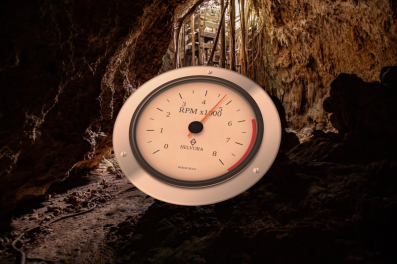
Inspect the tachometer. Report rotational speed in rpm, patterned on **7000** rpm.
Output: **4750** rpm
